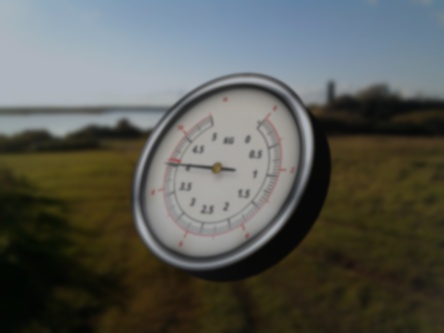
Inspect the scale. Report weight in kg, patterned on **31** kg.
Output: **4** kg
